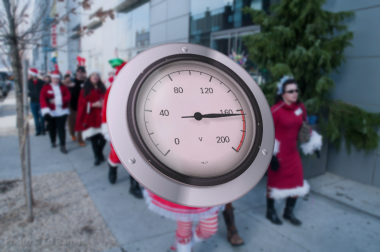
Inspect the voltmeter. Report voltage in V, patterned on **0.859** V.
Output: **165** V
